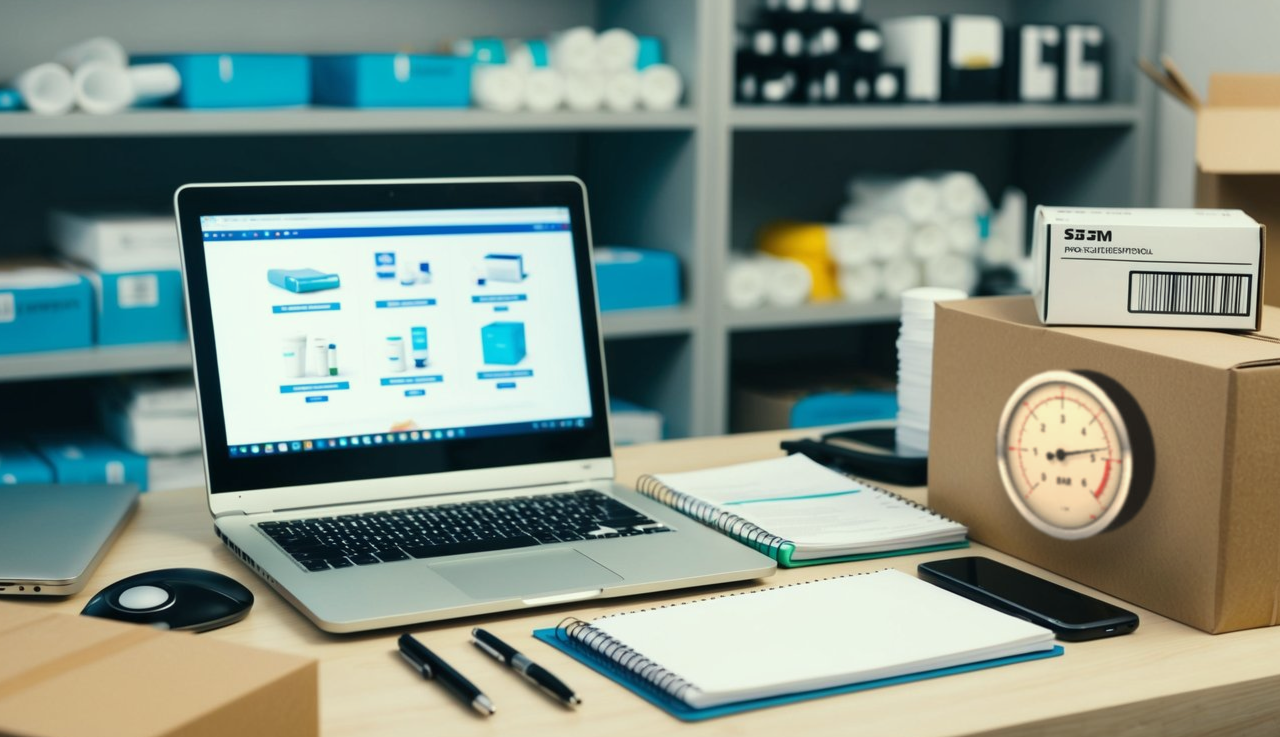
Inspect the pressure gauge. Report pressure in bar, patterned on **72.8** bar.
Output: **4.75** bar
